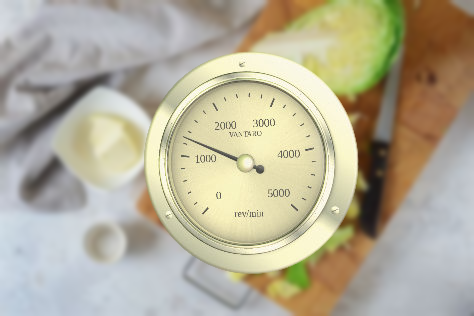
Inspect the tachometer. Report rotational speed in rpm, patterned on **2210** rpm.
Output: **1300** rpm
